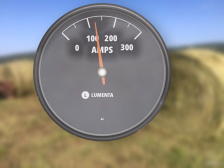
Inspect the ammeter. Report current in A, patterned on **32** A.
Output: **125** A
